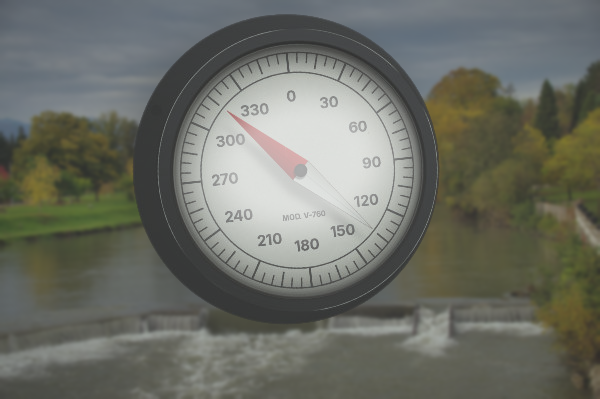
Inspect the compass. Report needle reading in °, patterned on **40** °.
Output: **315** °
